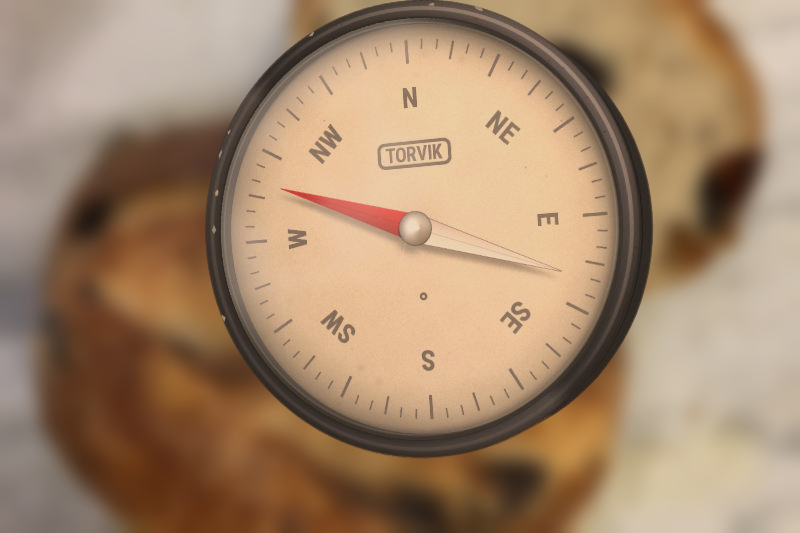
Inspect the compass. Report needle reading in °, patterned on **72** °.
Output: **290** °
